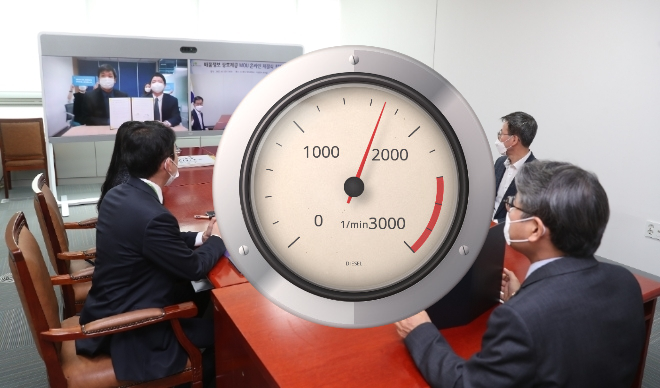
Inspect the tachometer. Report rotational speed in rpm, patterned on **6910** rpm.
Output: **1700** rpm
